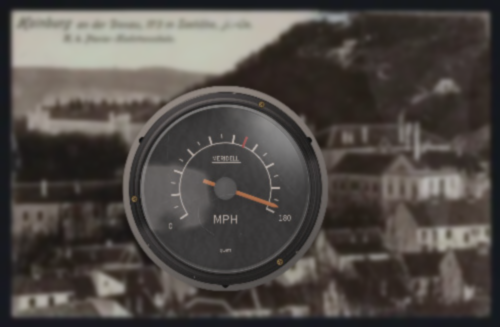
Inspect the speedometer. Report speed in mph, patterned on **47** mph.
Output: **175** mph
